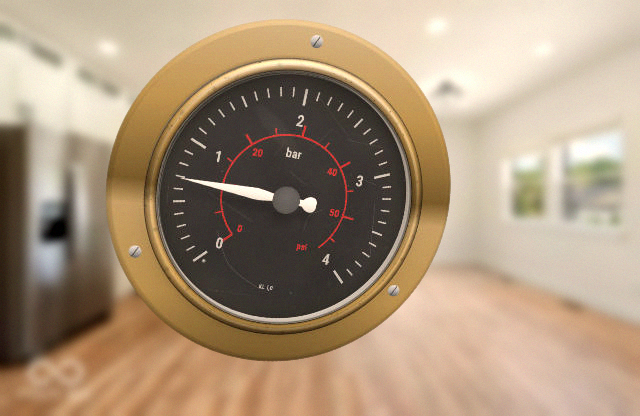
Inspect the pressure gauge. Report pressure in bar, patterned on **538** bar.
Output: **0.7** bar
